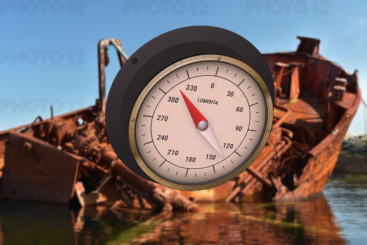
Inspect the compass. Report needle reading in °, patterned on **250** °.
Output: **315** °
